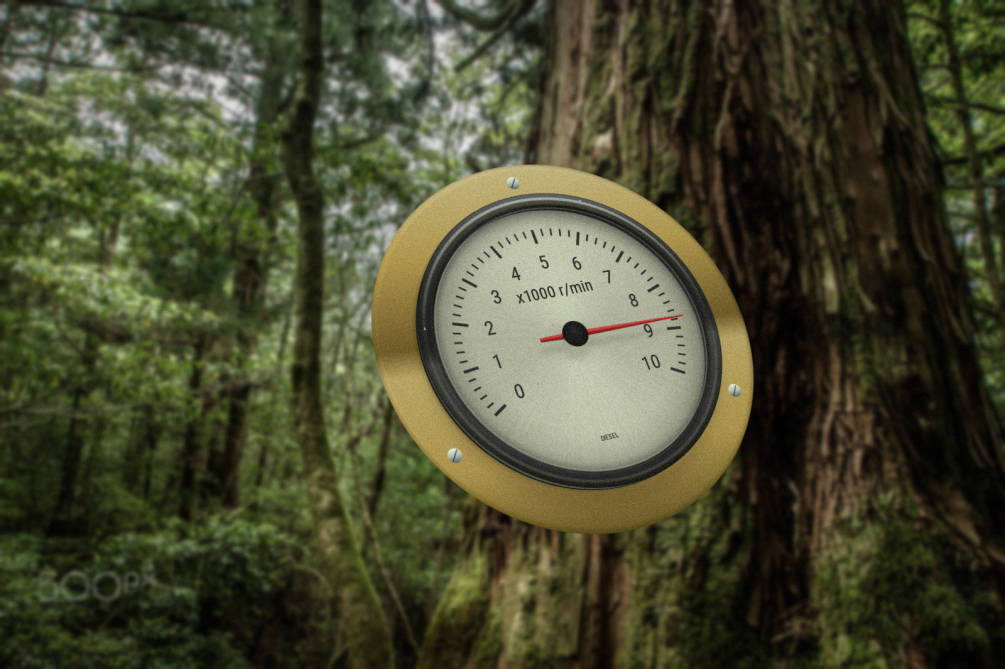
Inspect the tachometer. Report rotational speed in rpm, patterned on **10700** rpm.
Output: **8800** rpm
